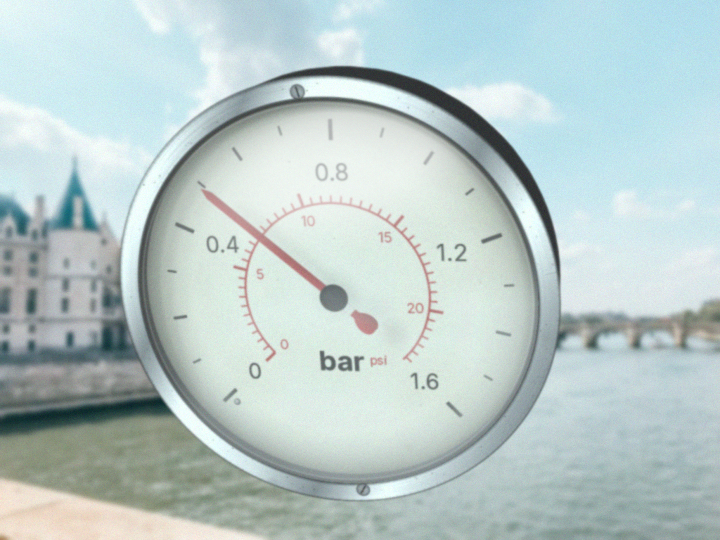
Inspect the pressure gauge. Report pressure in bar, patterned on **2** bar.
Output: **0.5** bar
